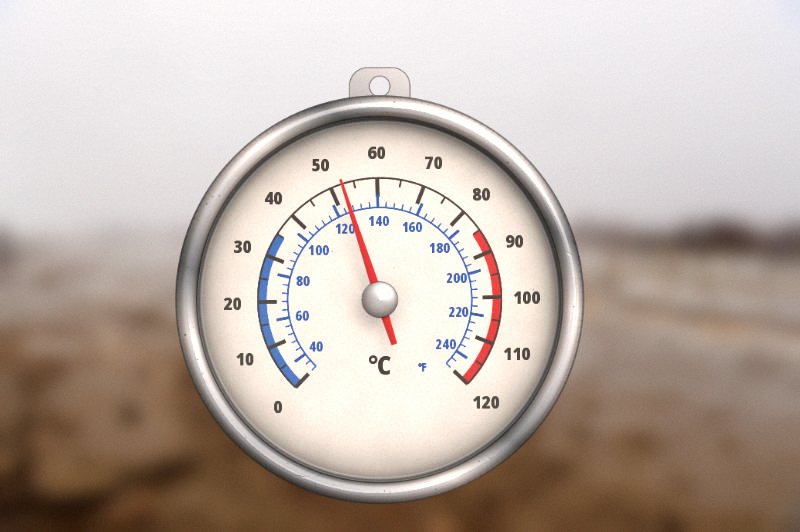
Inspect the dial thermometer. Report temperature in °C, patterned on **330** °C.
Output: **52.5** °C
